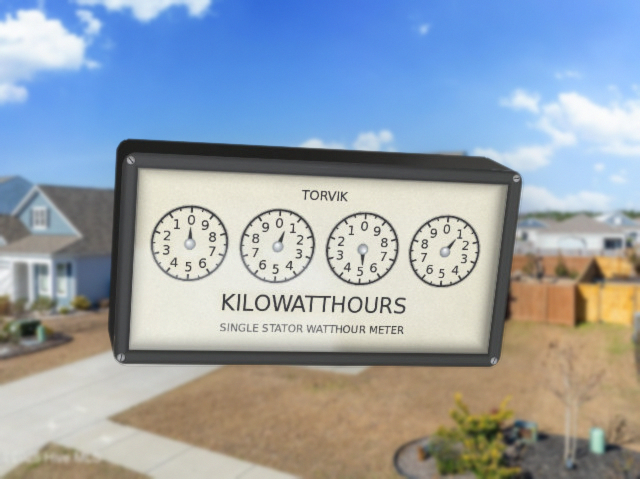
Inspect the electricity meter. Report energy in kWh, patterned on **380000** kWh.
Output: **51** kWh
